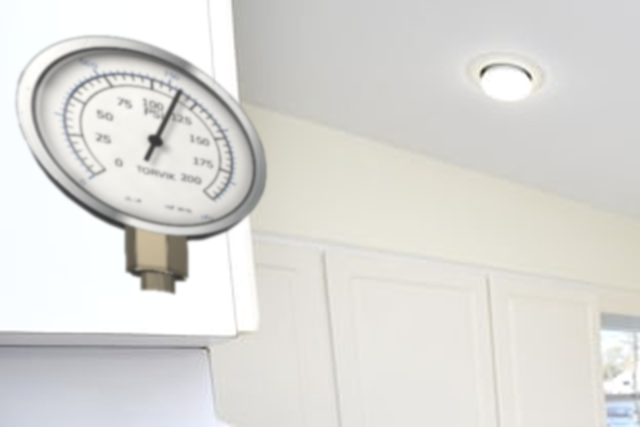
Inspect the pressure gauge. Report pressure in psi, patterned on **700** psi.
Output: **115** psi
